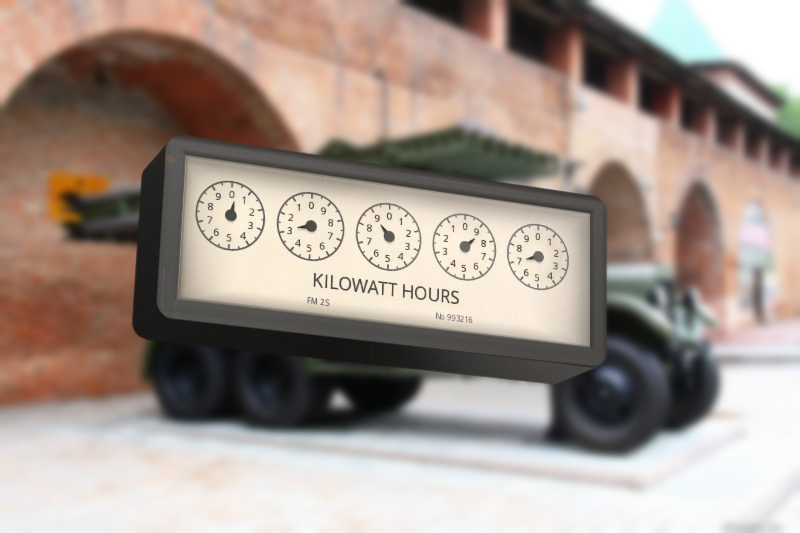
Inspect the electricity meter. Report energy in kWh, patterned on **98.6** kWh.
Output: **2887** kWh
